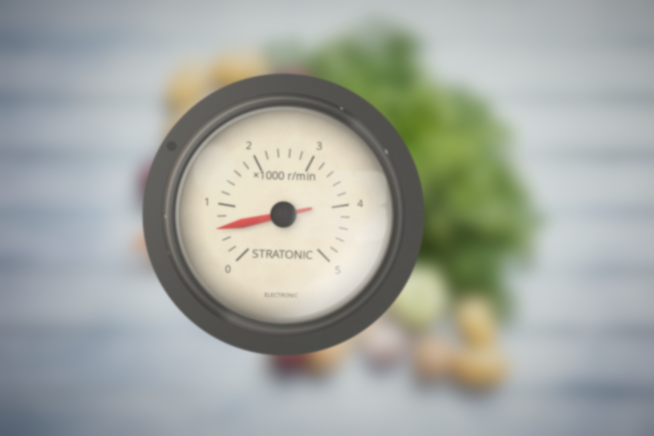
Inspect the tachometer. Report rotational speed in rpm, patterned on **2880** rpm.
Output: **600** rpm
